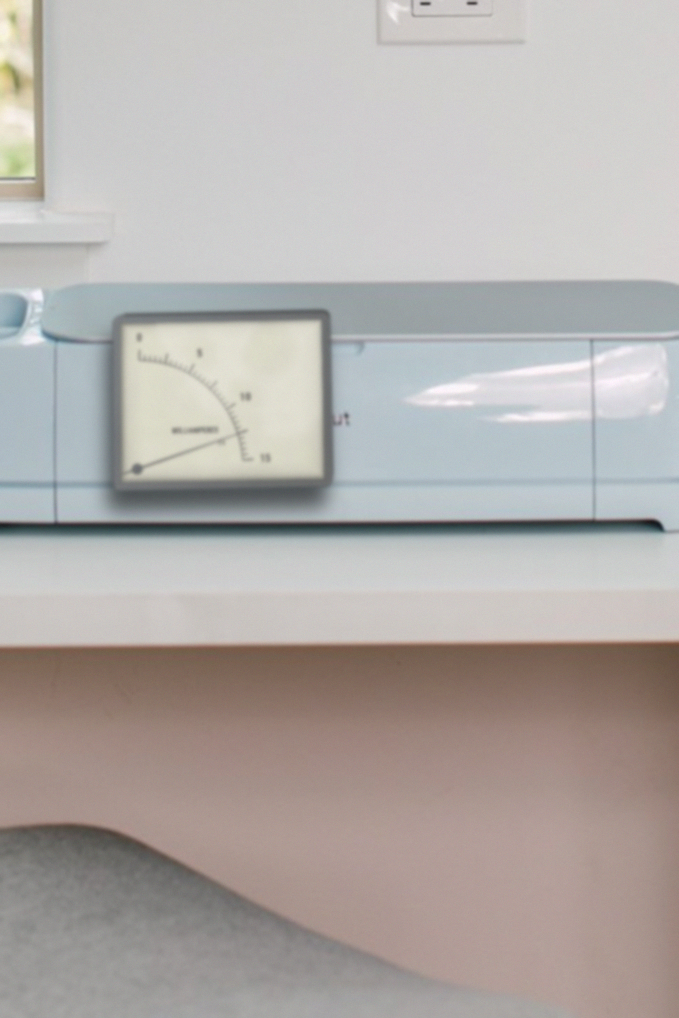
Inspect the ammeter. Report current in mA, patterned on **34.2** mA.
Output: **12.5** mA
